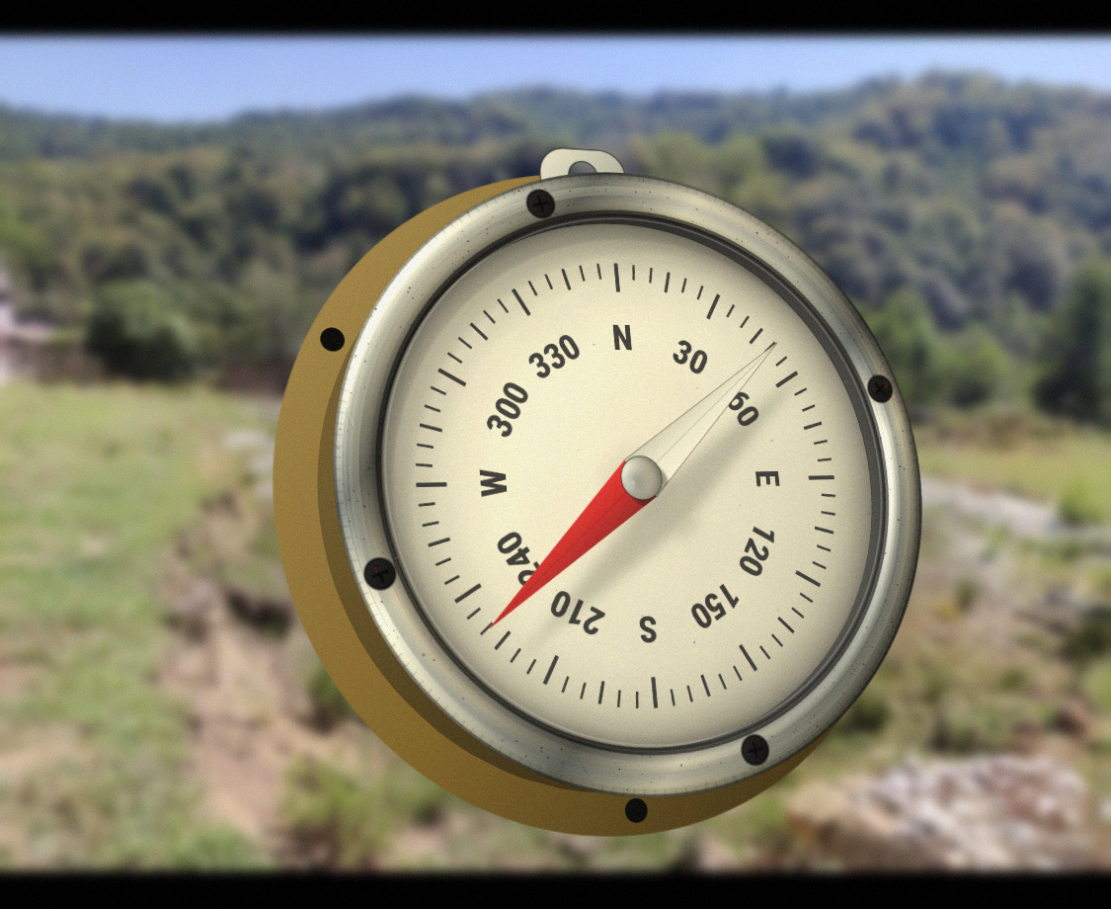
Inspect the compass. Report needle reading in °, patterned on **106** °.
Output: **230** °
